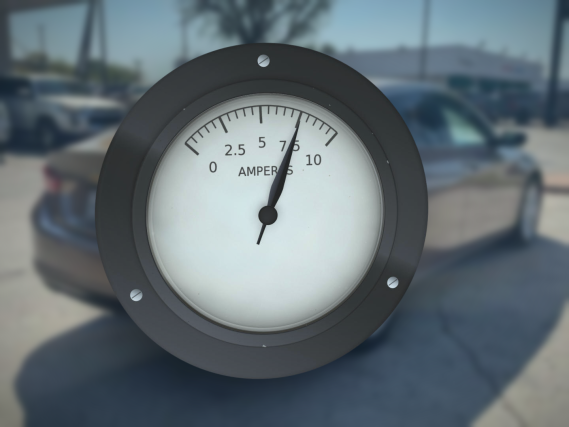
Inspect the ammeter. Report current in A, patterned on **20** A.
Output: **7.5** A
